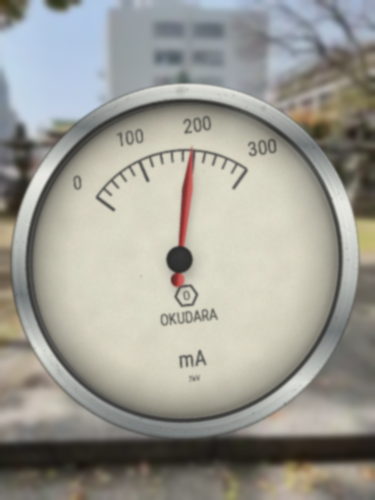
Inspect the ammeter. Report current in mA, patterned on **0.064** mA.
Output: **200** mA
